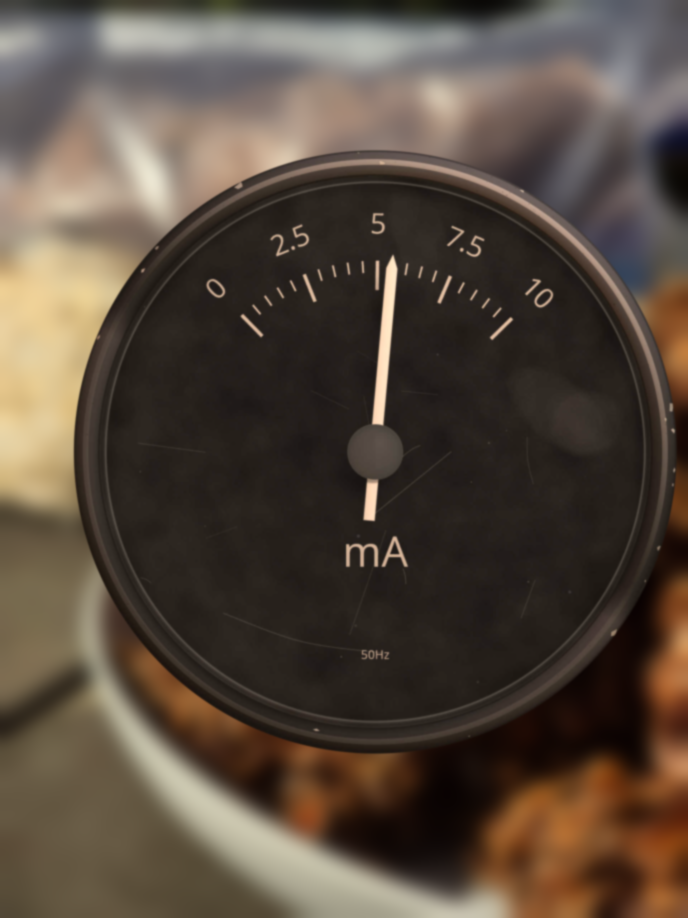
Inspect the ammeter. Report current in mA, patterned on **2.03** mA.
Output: **5.5** mA
